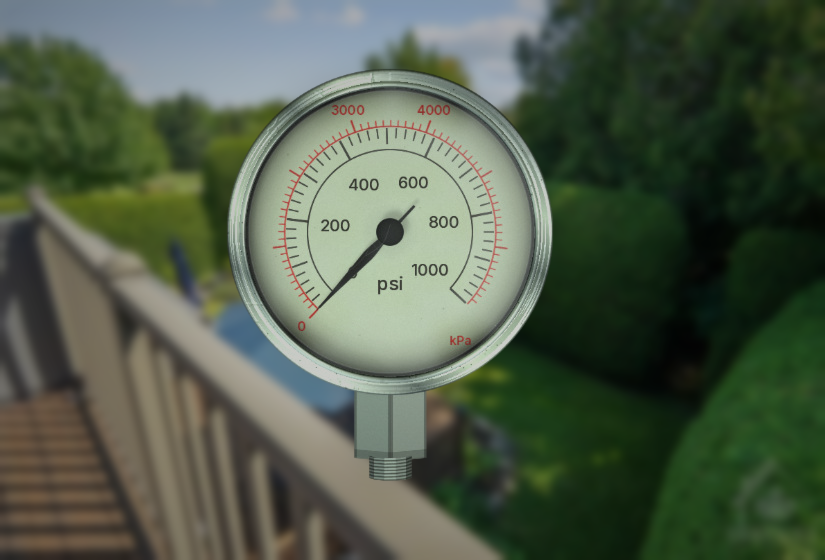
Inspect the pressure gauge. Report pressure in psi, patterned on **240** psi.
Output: **0** psi
